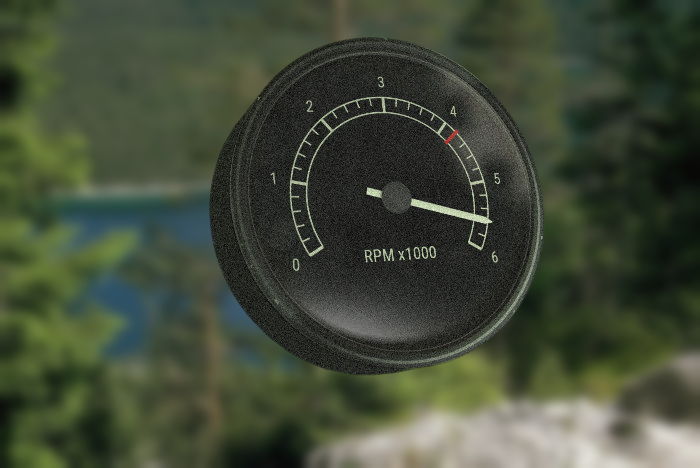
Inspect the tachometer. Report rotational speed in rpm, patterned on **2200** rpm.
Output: **5600** rpm
